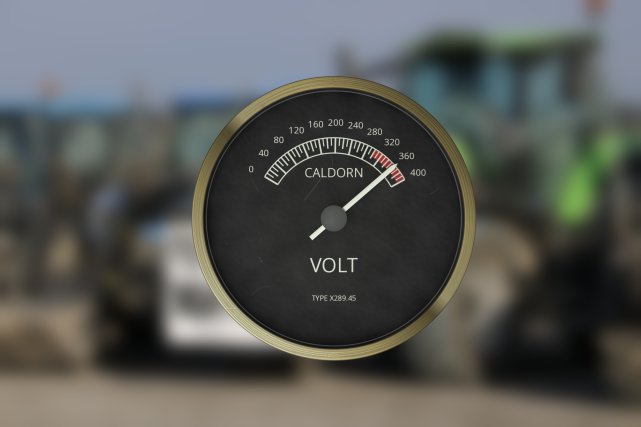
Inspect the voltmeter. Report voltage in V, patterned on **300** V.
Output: **360** V
